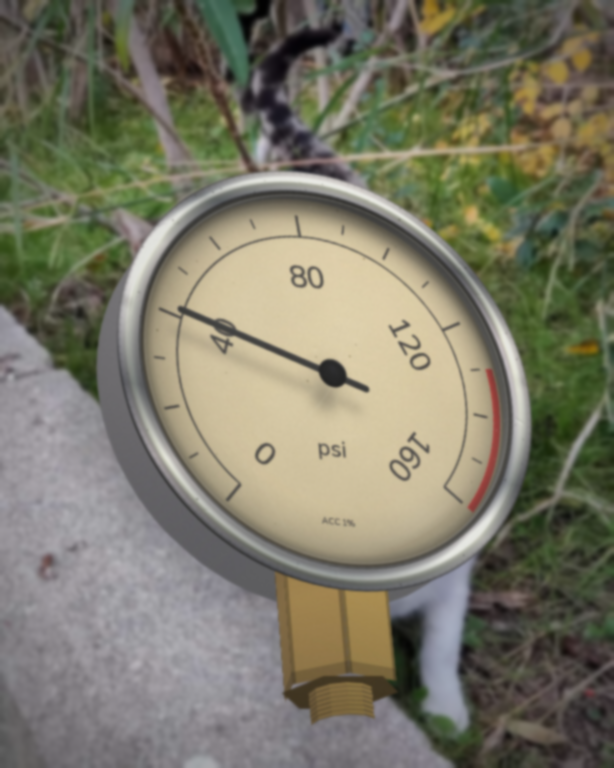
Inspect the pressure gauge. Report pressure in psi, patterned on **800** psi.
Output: **40** psi
